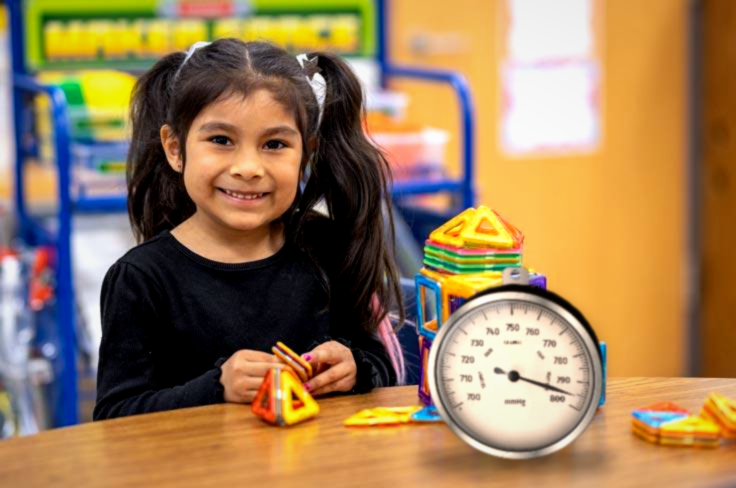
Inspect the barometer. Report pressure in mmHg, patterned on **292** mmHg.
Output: **795** mmHg
